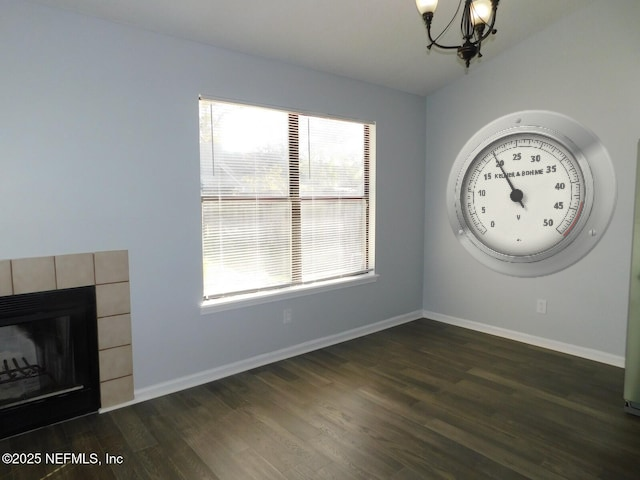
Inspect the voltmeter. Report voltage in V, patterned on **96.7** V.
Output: **20** V
